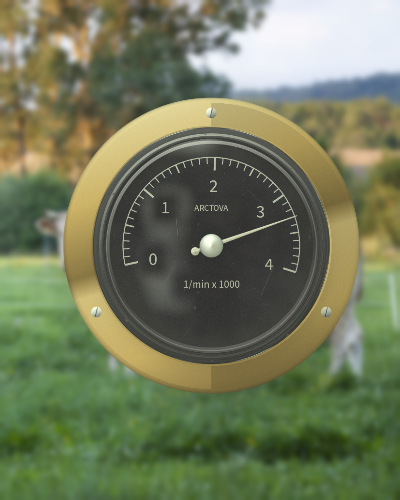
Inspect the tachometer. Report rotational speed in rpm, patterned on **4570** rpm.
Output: **3300** rpm
